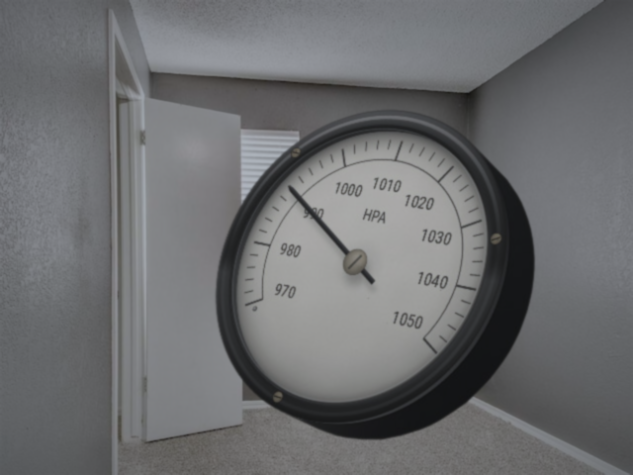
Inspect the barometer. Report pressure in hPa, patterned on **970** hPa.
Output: **990** hPa
